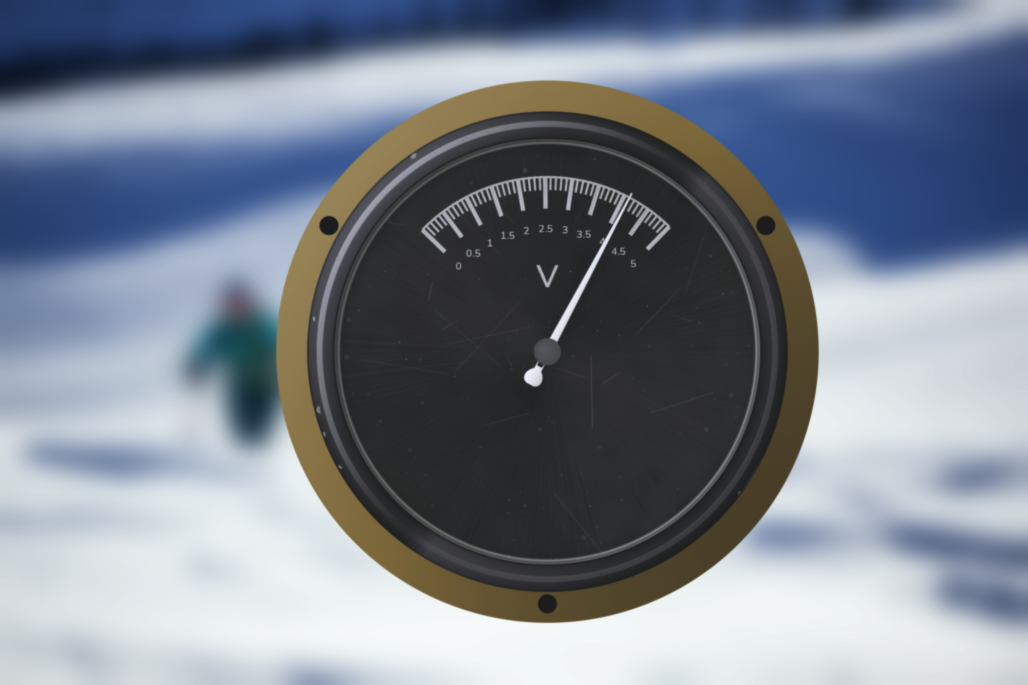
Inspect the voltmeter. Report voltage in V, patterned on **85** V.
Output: **4.1** V
